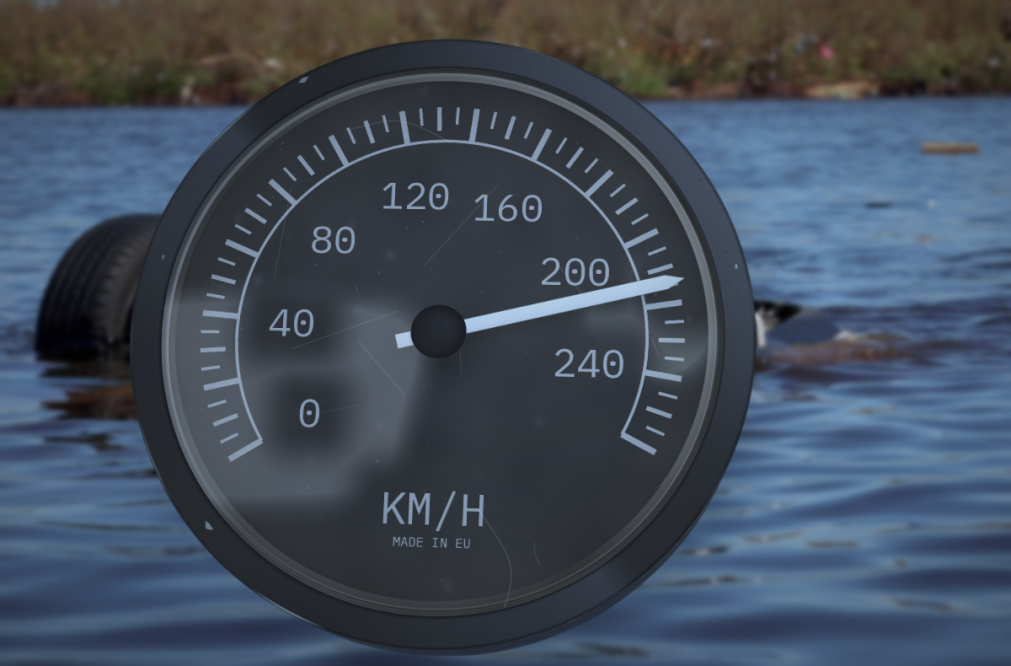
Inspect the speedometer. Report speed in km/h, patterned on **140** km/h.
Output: **215** km/h
